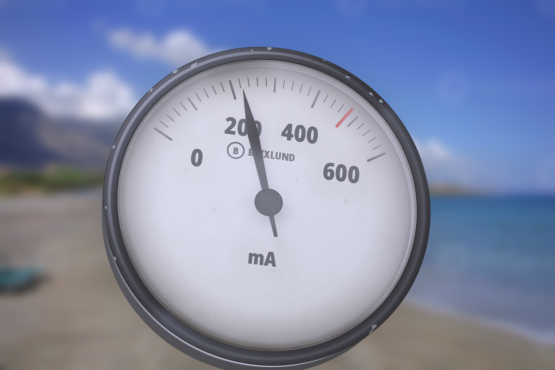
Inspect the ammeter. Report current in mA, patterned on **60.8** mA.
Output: **220** mA
